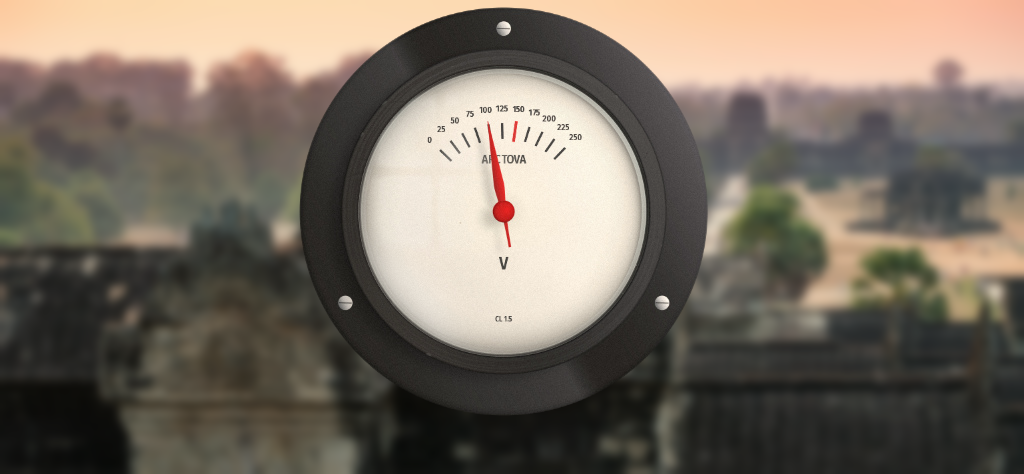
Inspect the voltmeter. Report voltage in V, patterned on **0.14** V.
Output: **100** V
